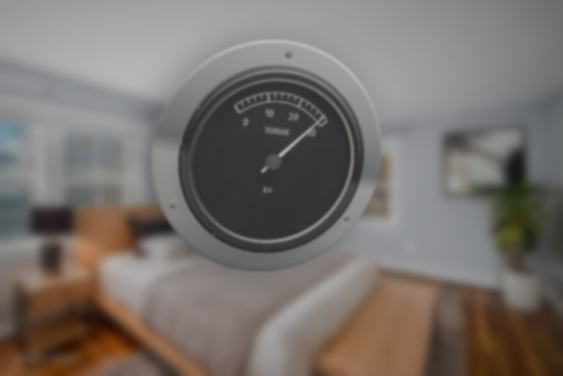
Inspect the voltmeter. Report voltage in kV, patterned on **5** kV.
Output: **28** kV
